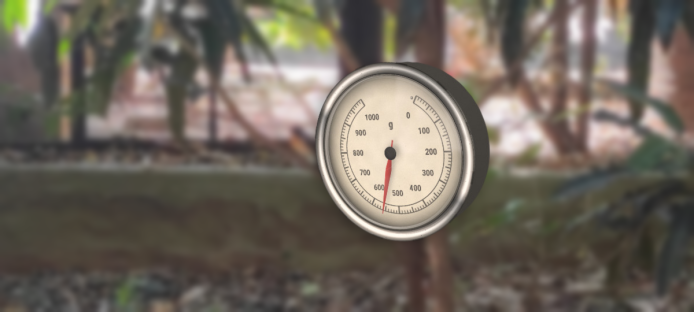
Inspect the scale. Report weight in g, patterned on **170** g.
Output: **550** g
